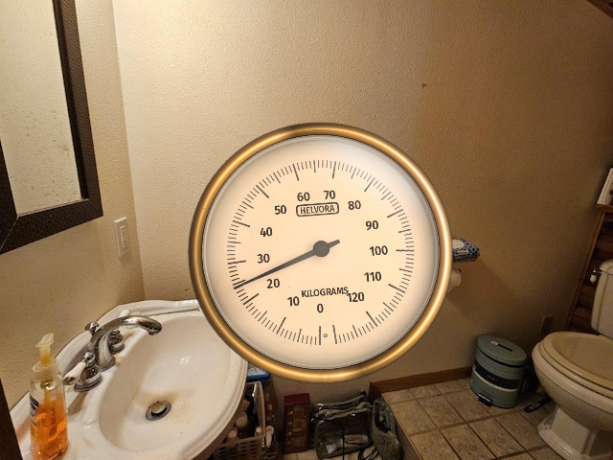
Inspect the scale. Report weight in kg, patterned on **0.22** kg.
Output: **24** kg
